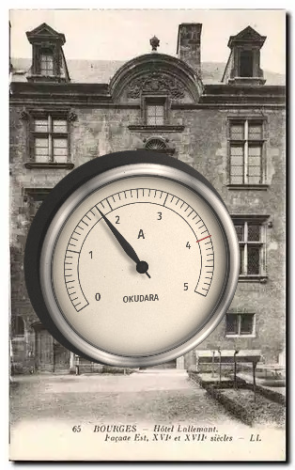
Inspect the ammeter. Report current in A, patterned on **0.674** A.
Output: **1.8** A
